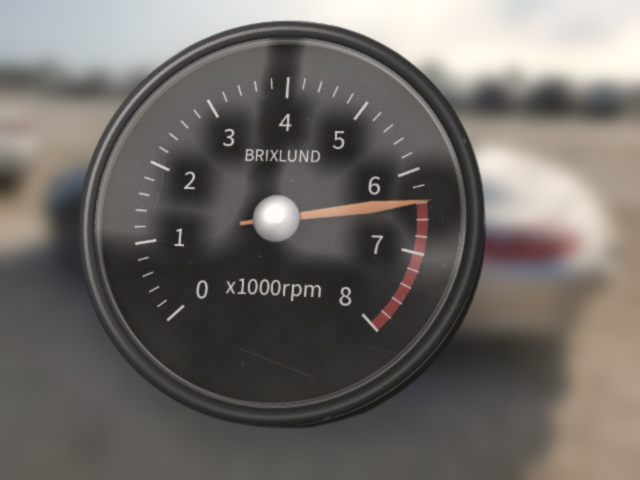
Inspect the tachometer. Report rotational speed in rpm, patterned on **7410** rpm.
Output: **6400** rpm
